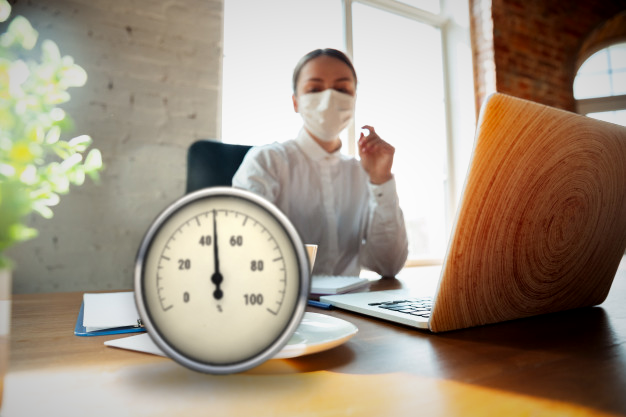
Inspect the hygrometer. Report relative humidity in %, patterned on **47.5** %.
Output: **48** %
